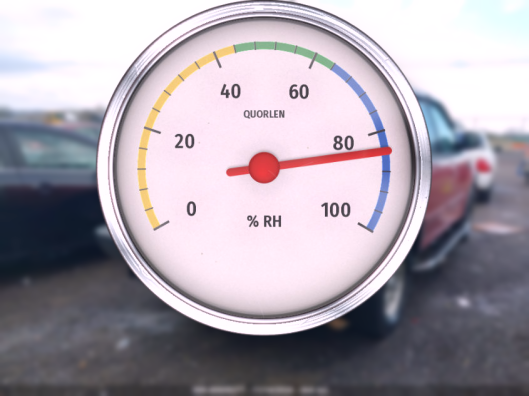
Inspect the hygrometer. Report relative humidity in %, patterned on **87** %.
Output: **84** %
